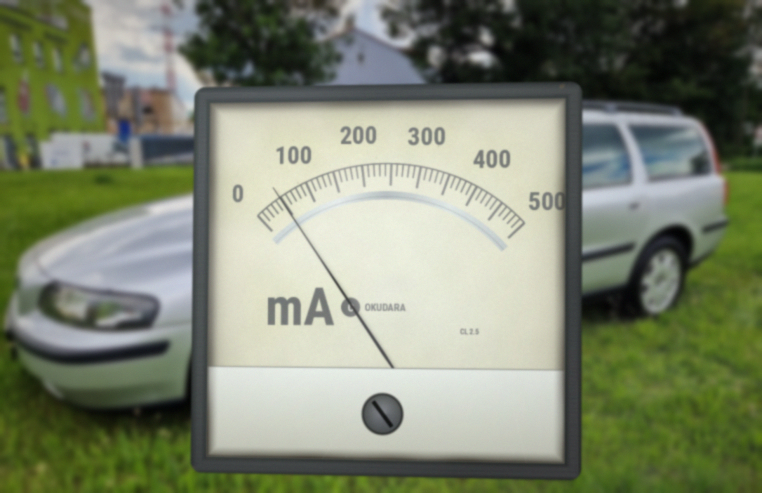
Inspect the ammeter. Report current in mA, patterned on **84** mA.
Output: **50** mA
